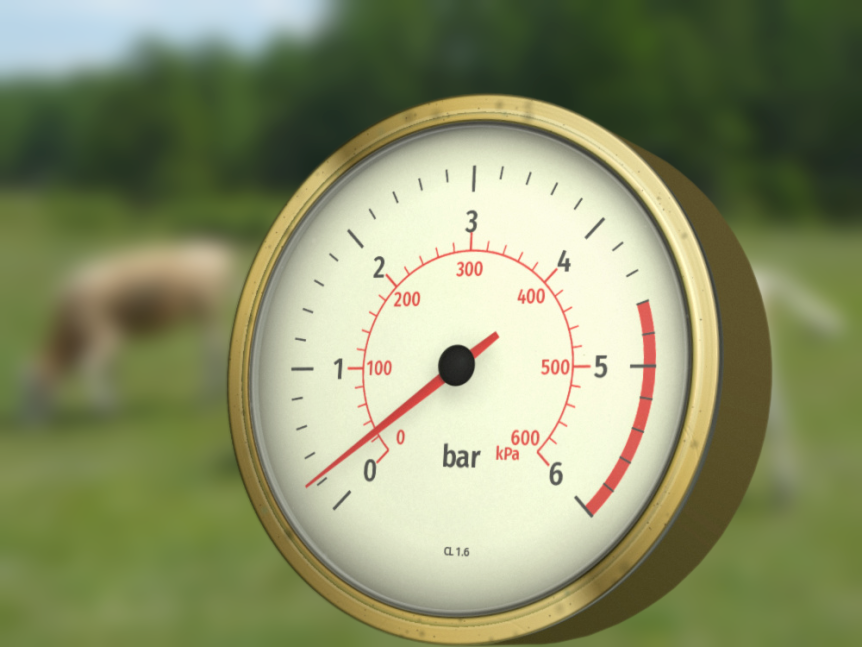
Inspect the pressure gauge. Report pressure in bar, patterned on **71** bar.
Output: **0.2** bar
